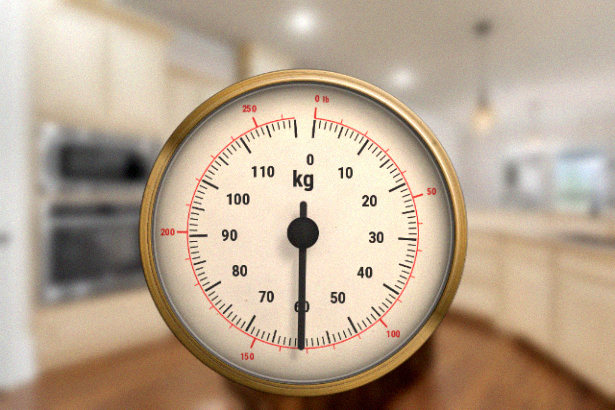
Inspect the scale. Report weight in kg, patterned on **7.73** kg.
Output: **60** kg
